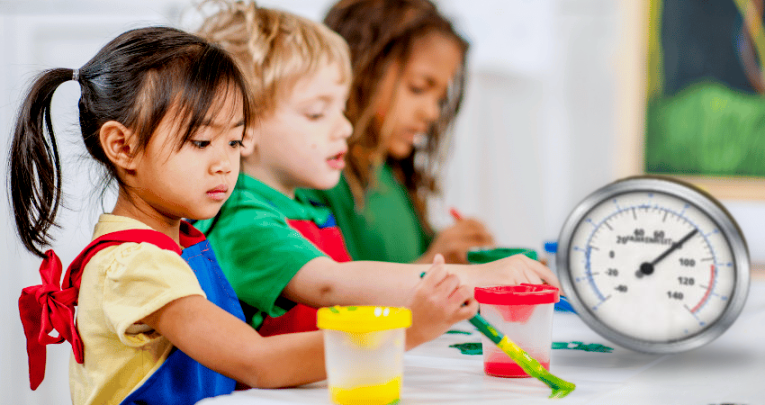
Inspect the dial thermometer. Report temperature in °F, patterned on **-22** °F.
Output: **80** °F
